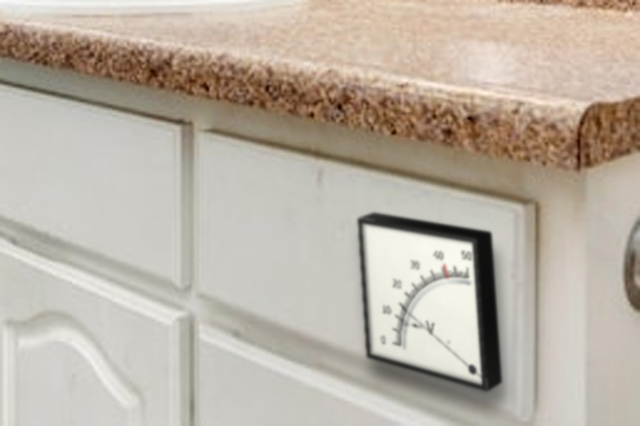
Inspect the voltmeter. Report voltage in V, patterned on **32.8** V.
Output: **15** V
